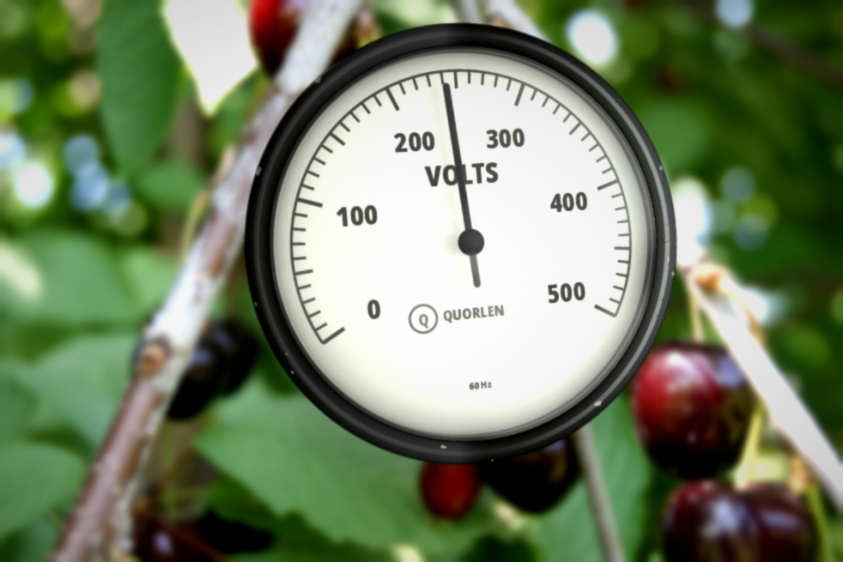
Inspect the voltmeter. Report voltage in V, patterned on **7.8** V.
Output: **240** V
